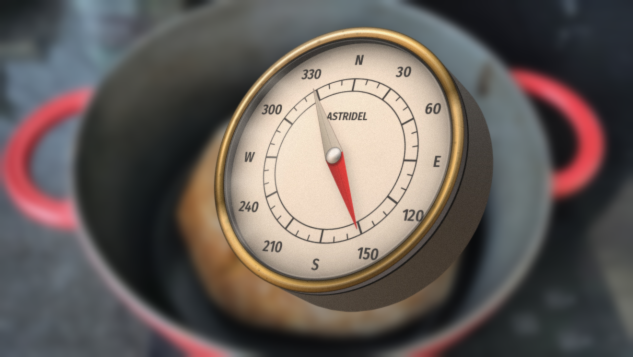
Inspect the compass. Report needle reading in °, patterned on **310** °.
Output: **150** °
